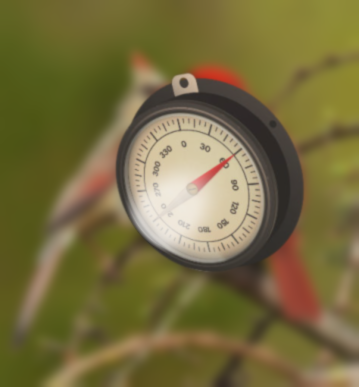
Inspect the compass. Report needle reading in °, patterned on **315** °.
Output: **60** °
